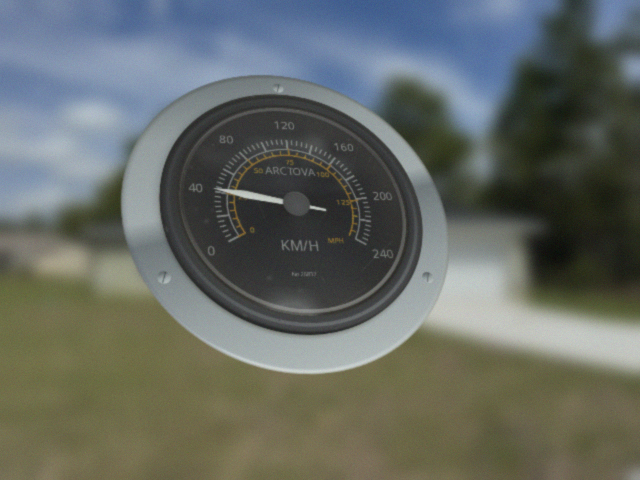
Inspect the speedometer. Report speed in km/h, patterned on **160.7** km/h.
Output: **40** km/h
